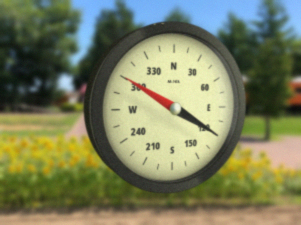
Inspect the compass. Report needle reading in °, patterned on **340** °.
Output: **300** °
